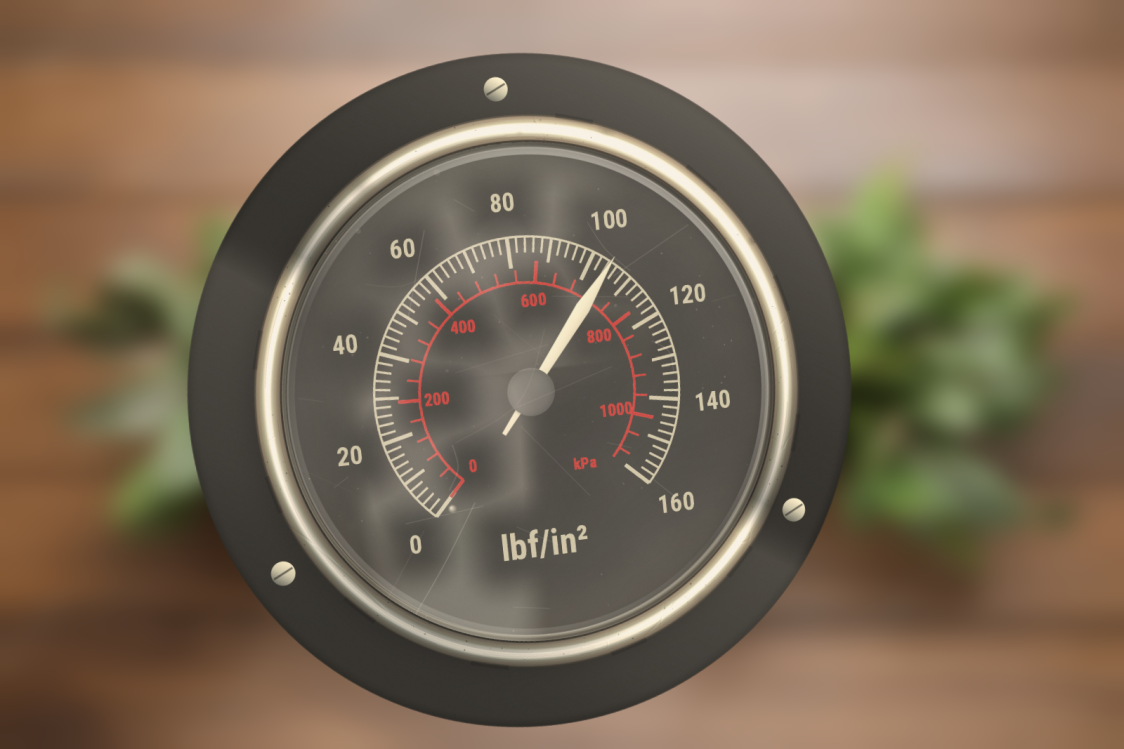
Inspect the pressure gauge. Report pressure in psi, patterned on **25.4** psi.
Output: **104** psi
